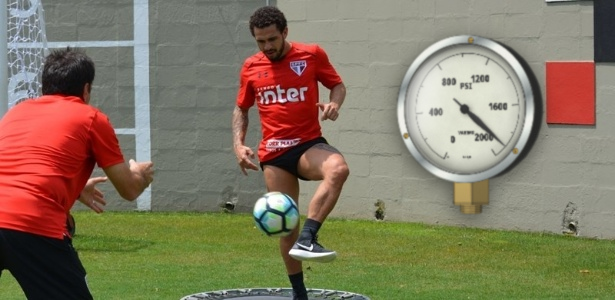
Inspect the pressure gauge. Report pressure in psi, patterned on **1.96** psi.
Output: **1900** psi
